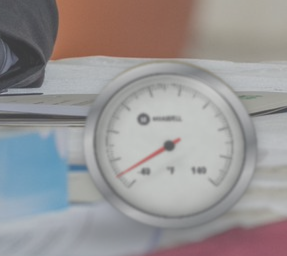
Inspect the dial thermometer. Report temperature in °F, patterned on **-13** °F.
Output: **-30** °F
